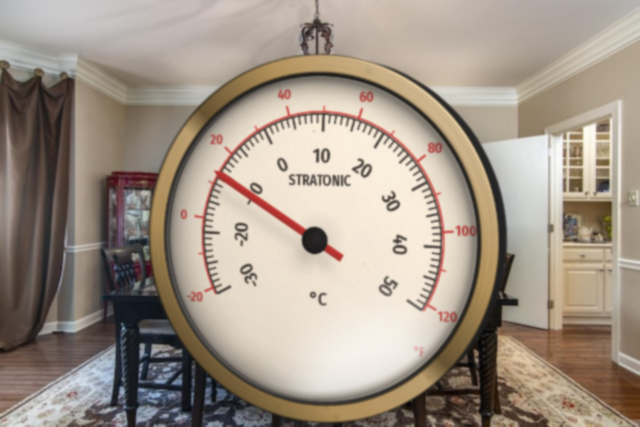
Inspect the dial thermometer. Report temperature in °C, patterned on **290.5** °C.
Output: **-10** °C
